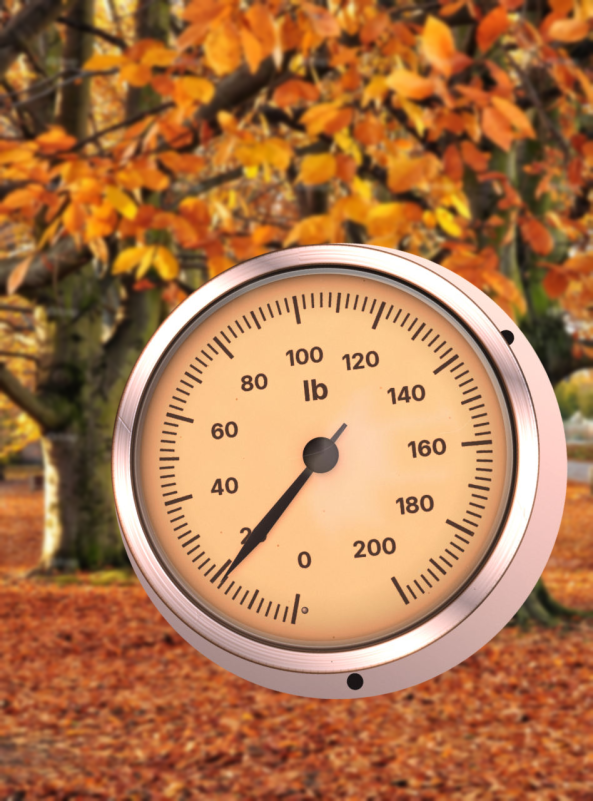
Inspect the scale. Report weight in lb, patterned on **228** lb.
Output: **18** lb
